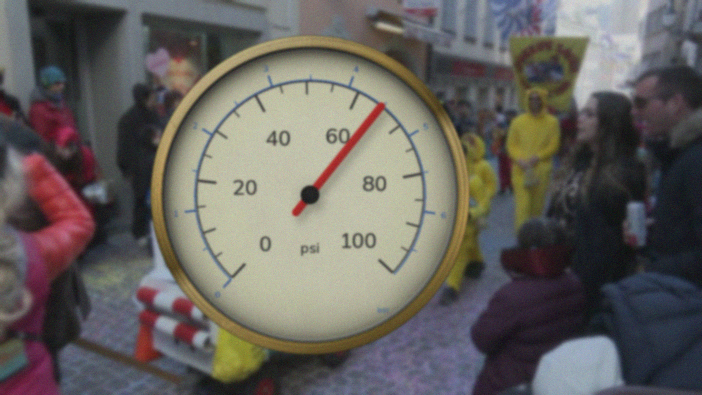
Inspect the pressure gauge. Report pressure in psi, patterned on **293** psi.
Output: **65** psi
